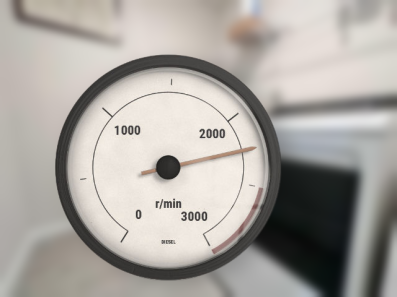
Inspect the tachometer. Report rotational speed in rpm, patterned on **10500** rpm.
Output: **2250** rpm
